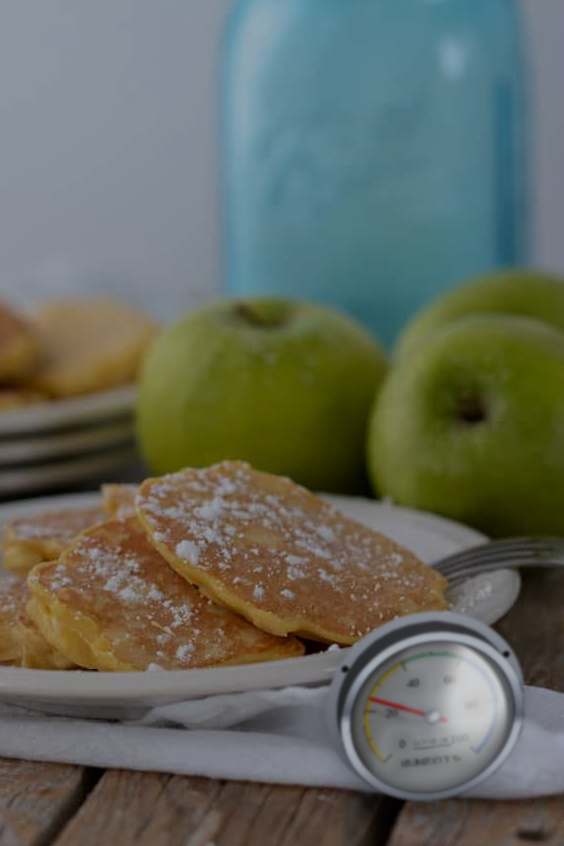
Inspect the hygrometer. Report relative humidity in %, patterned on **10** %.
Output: **25** %
